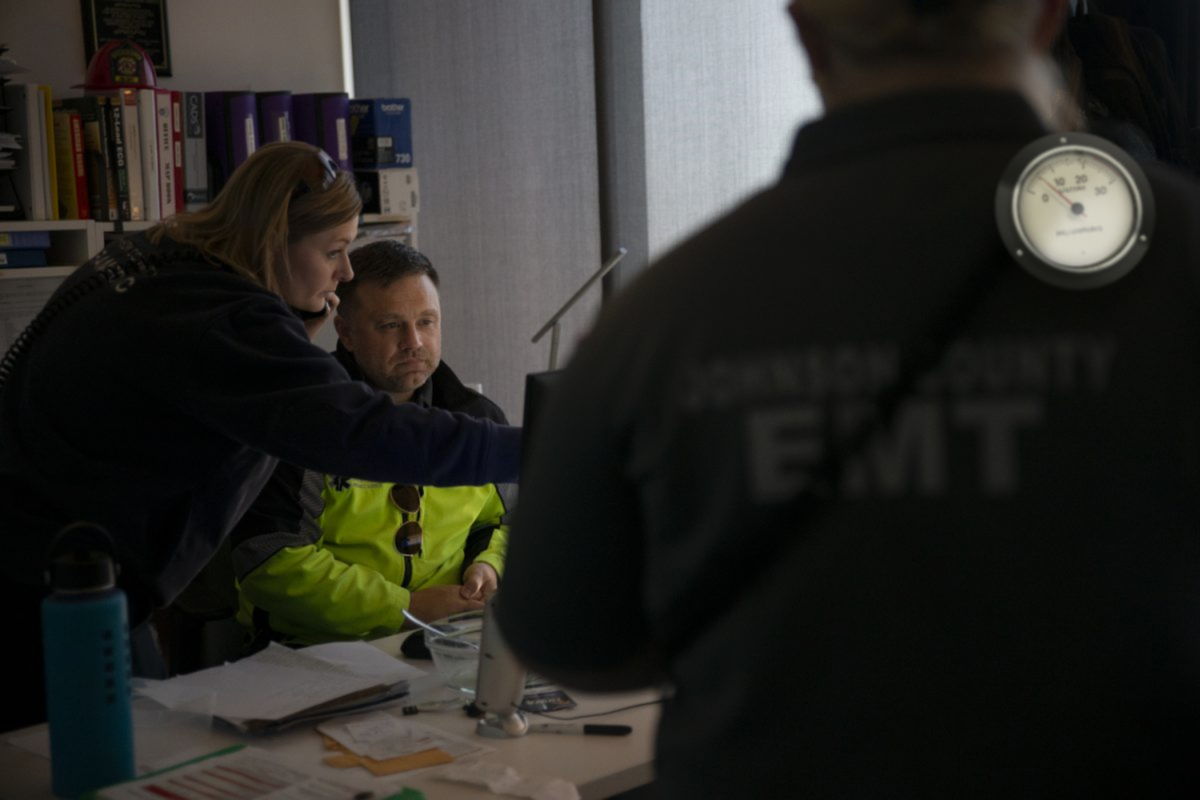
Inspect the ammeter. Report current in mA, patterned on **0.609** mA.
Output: **5** mA
